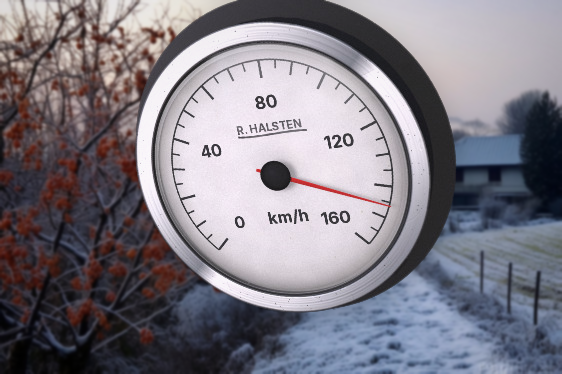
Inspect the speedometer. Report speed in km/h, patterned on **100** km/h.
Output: **145** km/h
